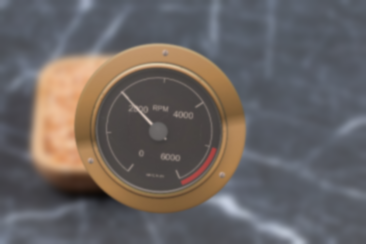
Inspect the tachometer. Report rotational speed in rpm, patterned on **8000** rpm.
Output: **2000** rpm
